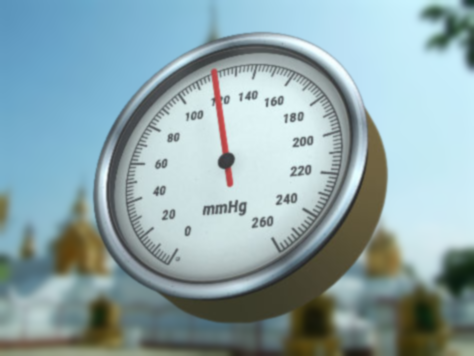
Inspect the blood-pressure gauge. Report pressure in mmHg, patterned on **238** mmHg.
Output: **120** mmHg
